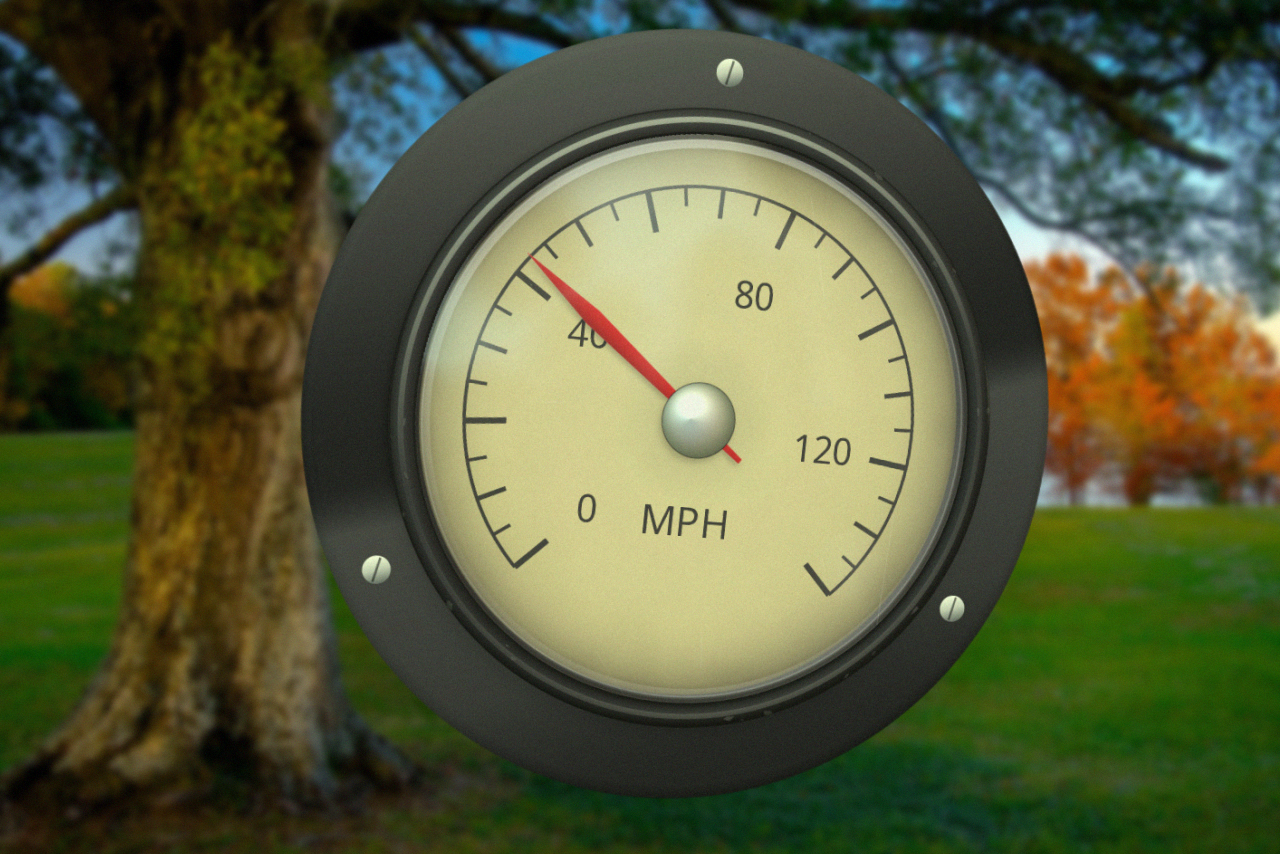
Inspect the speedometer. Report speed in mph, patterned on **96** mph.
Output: **42.5** mph
